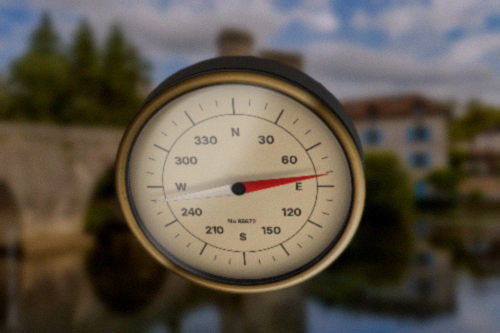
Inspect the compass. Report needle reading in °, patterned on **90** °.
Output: **80** °
